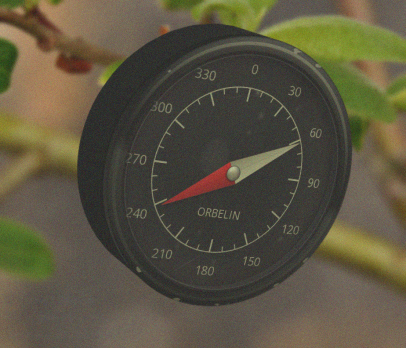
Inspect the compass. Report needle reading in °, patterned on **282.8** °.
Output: **240** °
